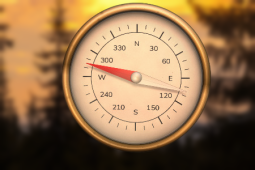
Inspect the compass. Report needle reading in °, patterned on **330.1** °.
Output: **285** °
